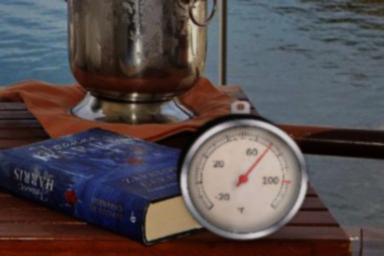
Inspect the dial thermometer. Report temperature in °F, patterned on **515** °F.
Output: **70** °F
